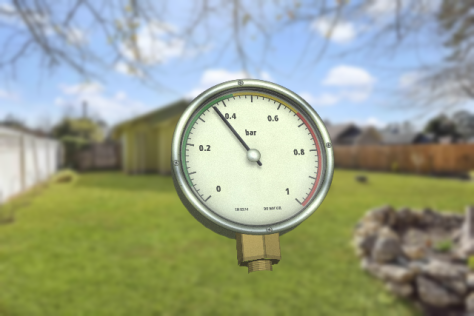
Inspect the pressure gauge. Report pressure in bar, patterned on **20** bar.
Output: **0.36** bar
